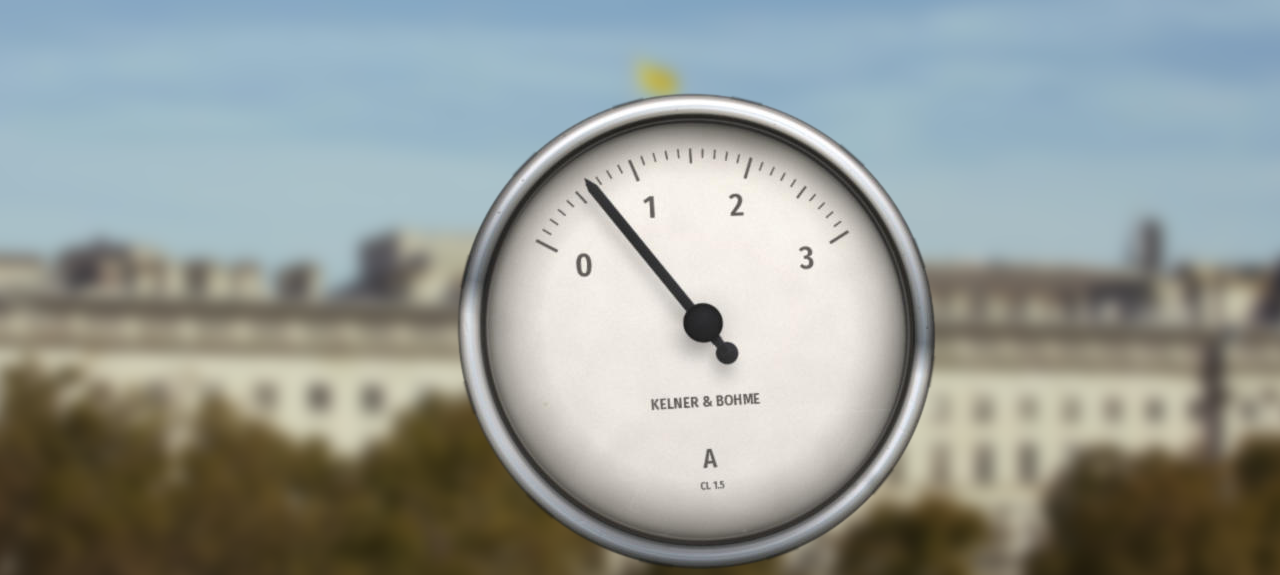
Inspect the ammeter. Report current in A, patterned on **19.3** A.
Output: **0.6** A
